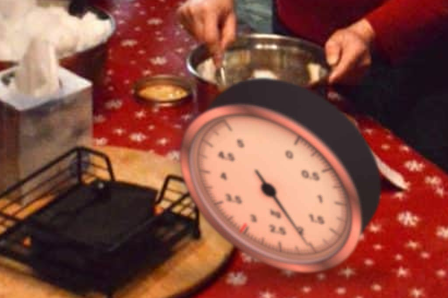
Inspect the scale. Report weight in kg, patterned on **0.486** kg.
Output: **2** kg
